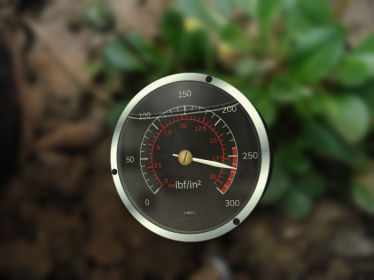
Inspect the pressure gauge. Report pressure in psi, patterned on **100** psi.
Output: **265** psi
